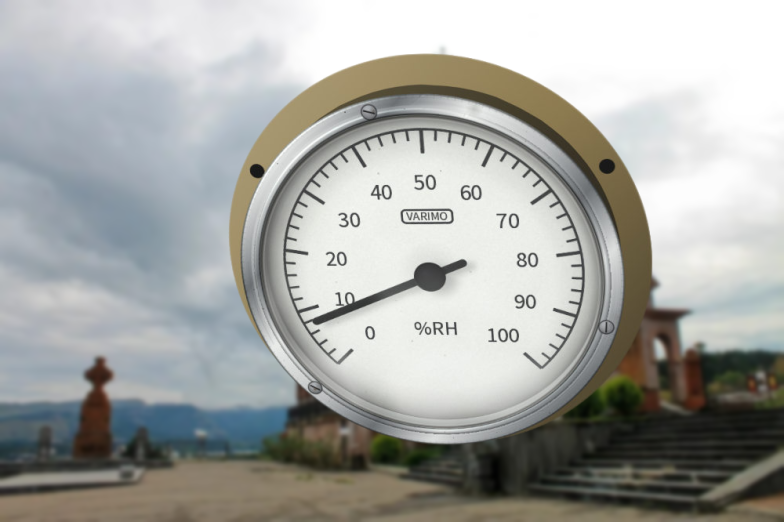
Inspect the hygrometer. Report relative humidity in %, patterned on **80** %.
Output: **8** %
